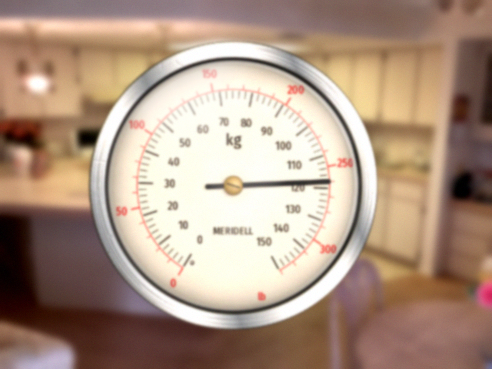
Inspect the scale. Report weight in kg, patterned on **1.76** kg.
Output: **118** kg
